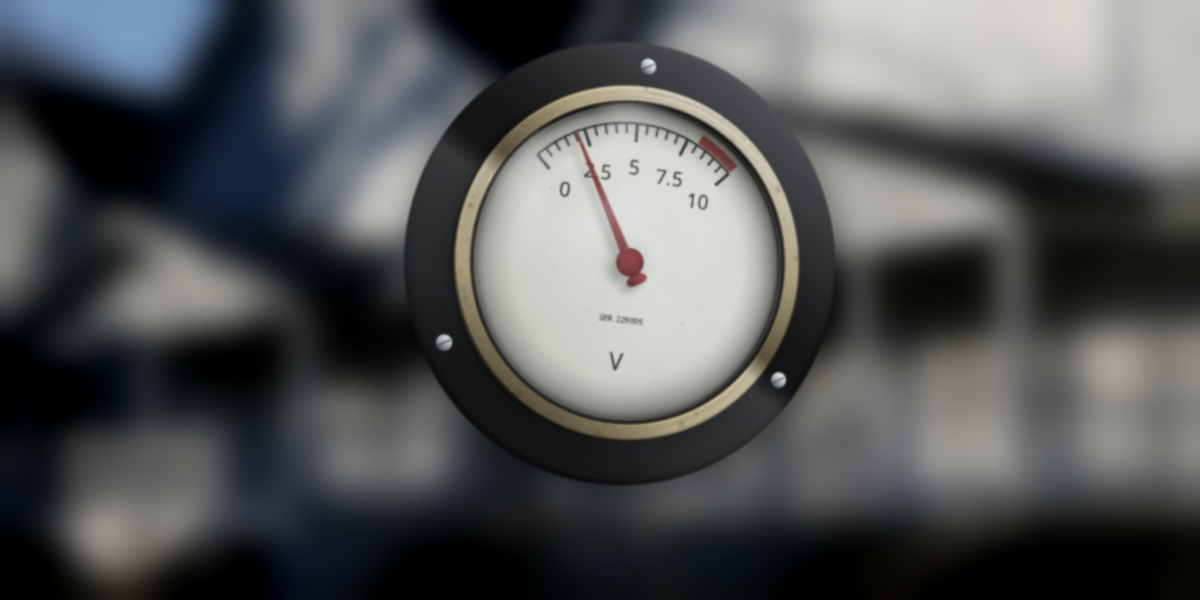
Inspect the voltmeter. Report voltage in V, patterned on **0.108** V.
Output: **2** V
